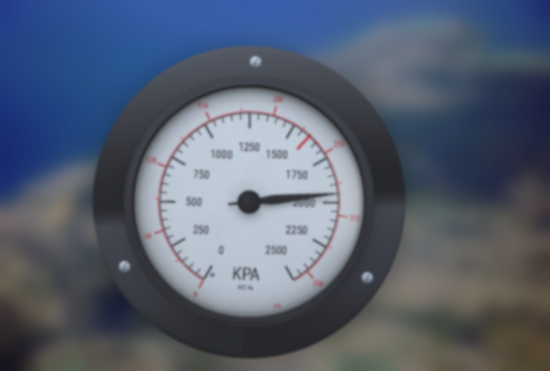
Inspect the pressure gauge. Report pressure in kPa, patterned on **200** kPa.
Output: **1950** kPa
